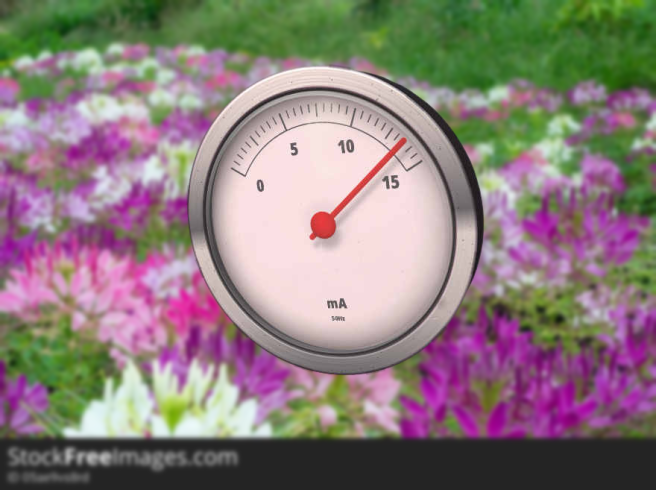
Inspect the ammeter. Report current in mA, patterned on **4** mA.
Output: **13.5** mA
